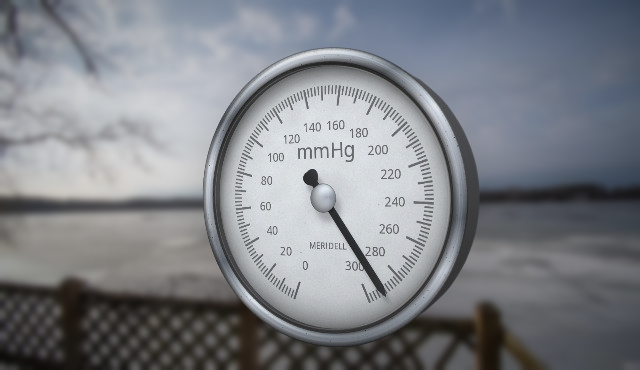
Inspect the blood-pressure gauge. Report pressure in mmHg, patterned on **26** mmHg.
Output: **290** mmHg
